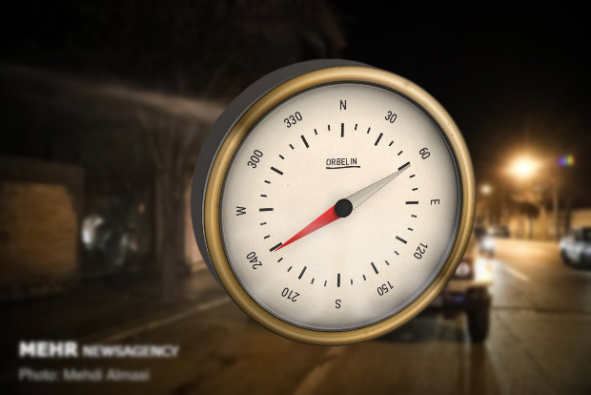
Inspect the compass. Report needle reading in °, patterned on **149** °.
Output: **240** °
